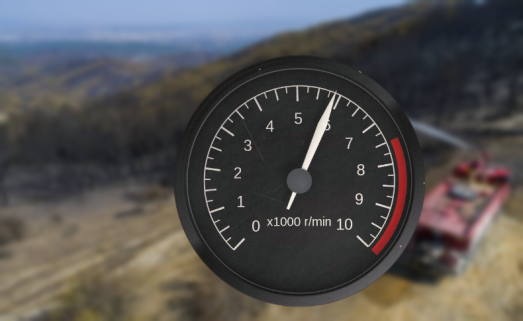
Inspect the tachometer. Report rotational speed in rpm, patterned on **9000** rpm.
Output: **5875** rpm
